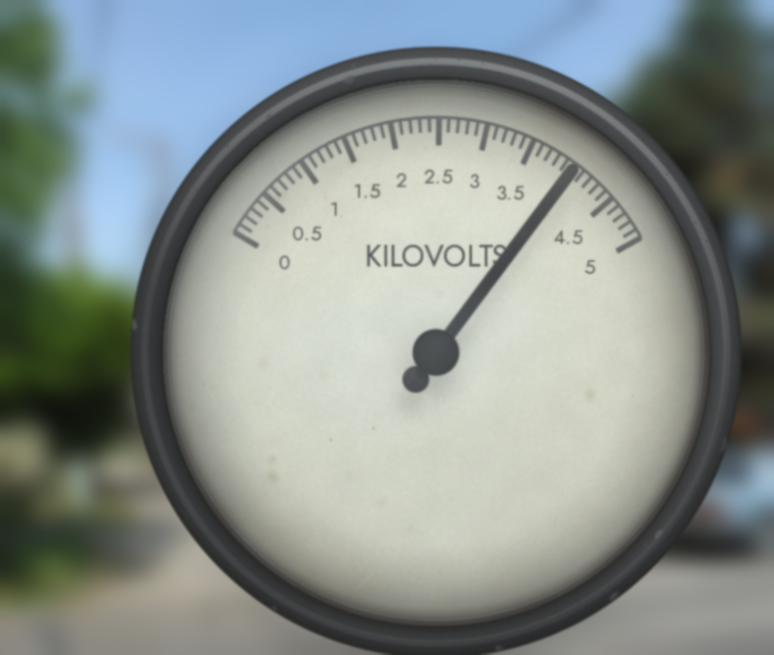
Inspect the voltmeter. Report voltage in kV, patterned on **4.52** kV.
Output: **4** kV
